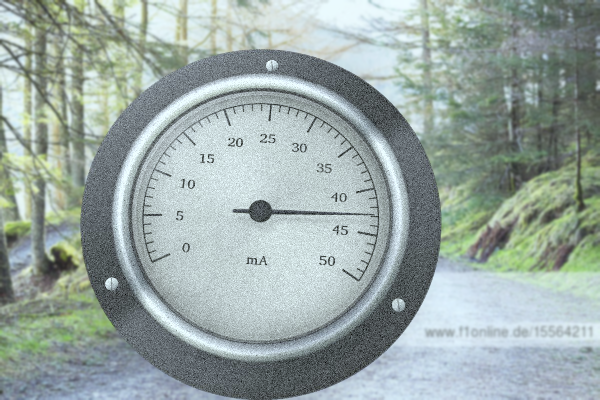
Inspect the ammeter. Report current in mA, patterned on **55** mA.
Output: **43** mA
